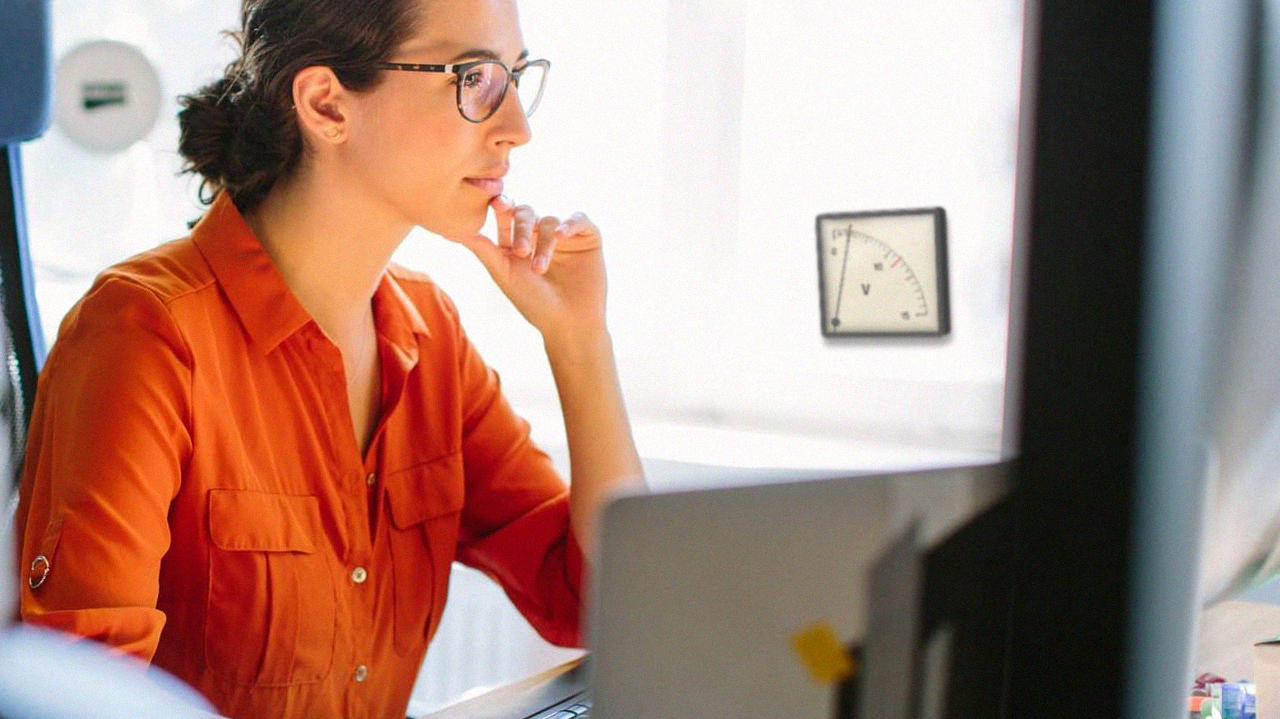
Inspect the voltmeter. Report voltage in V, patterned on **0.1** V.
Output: **5** V
